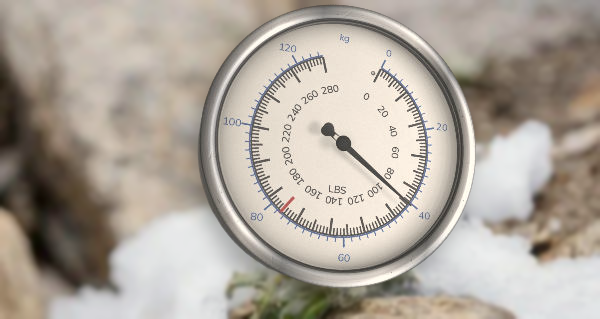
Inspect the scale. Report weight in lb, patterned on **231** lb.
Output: **90** lb
